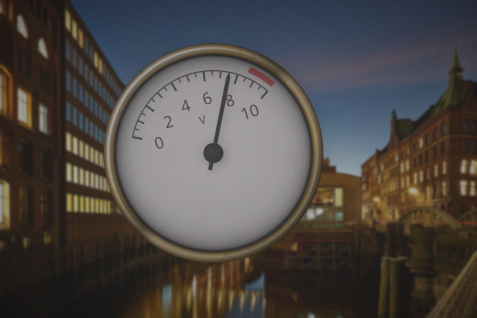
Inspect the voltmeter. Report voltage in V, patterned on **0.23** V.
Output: **7.5** V
